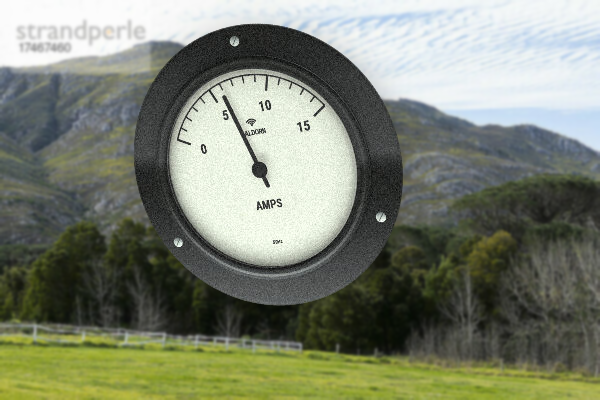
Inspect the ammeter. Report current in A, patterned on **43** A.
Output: **6** A
